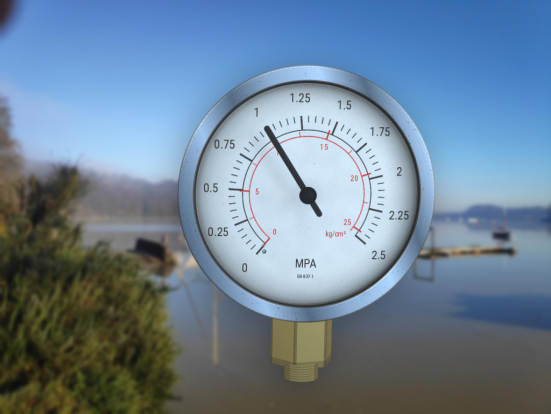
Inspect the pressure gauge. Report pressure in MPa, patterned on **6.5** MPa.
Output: **1** MPa
